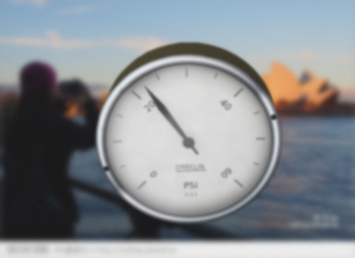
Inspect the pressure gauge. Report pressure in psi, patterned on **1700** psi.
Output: **22.5** psi
